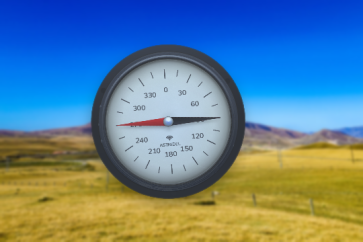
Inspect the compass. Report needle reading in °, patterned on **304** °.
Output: **270** °
